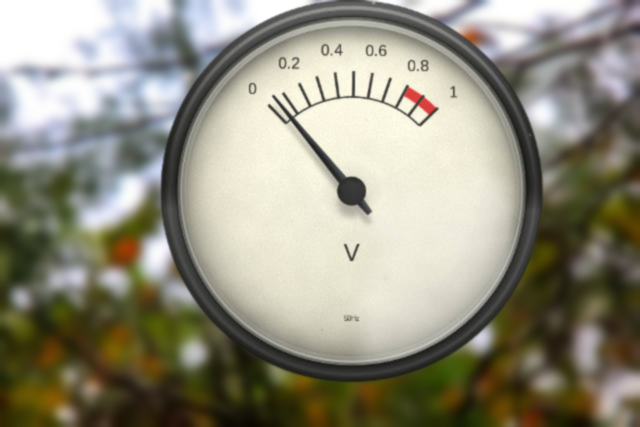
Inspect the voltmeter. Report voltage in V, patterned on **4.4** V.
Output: **0.05** V
